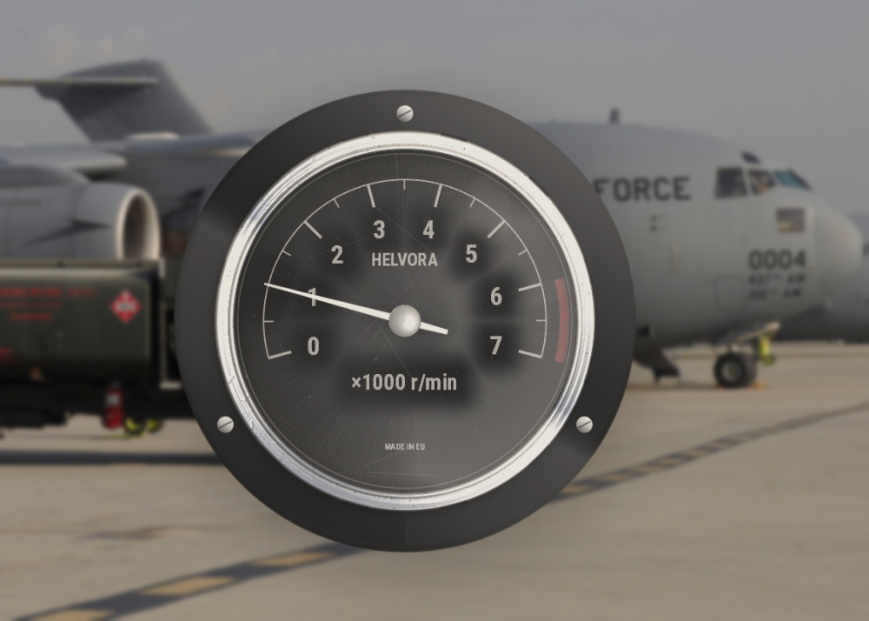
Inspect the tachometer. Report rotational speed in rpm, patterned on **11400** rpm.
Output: **1000** rpm
